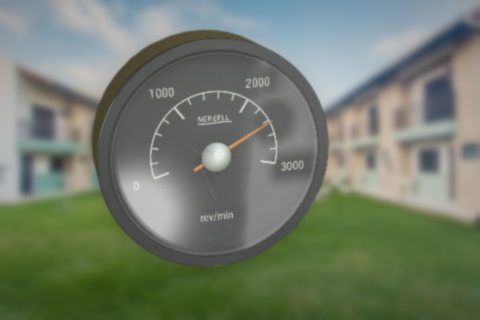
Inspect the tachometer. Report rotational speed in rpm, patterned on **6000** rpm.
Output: **2400** rpm
